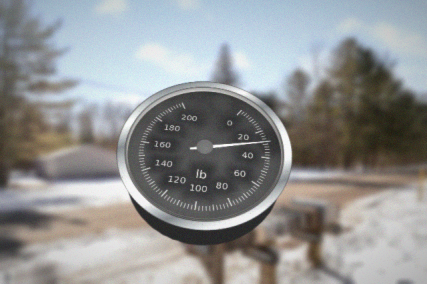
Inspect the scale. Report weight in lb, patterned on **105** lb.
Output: **30** lb
